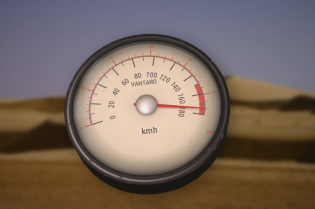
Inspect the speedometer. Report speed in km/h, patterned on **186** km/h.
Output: **175** km/h
